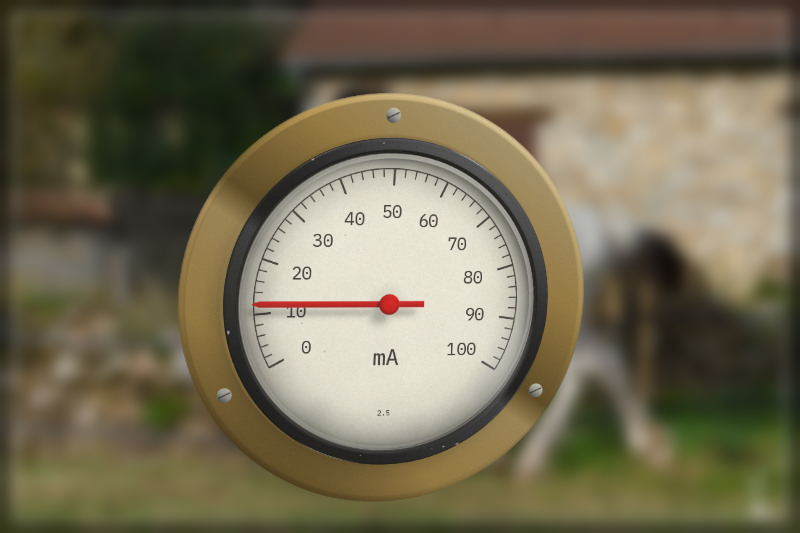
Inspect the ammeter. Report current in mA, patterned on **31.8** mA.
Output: **12** mA
